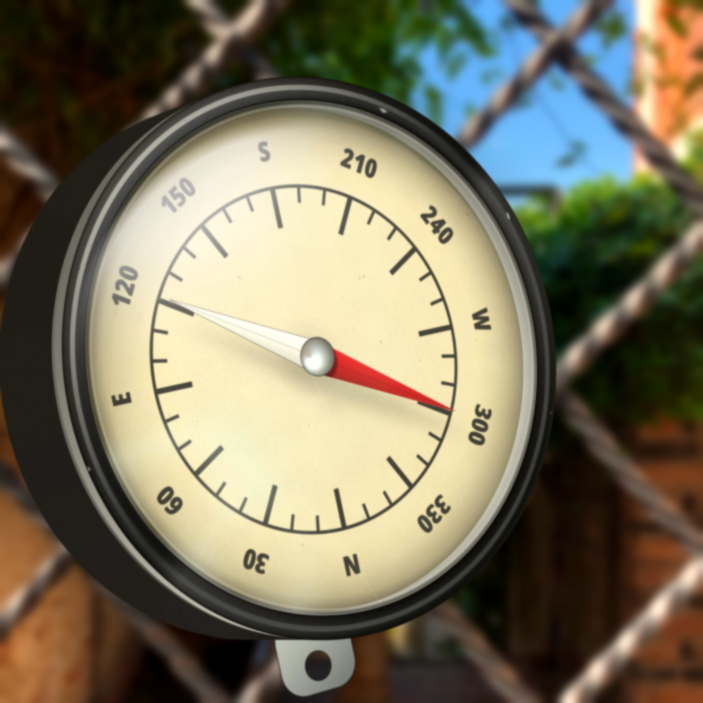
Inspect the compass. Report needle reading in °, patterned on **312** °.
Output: **300** °
